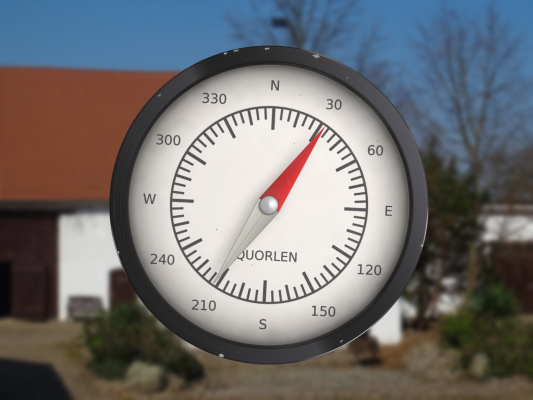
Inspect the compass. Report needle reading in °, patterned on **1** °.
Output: **32.5** °
